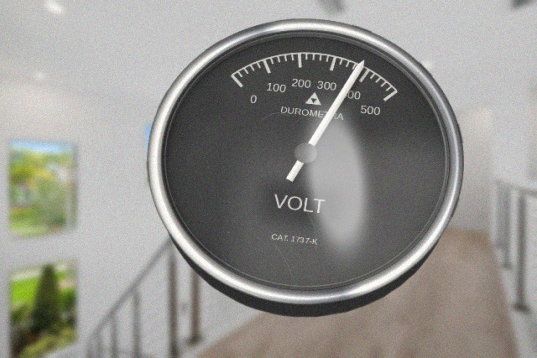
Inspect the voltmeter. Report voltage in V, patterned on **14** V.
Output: **380** V
